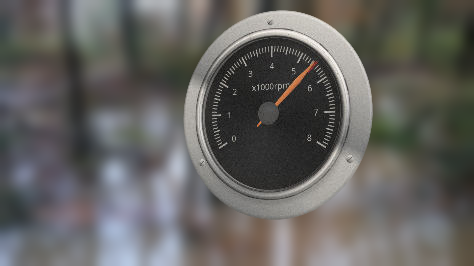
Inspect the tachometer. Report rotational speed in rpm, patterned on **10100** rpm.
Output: **5500** rpm
